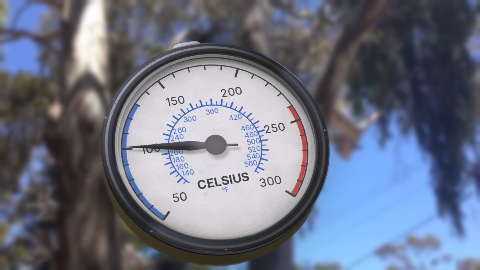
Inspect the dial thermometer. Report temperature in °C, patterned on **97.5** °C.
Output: **100** °C
